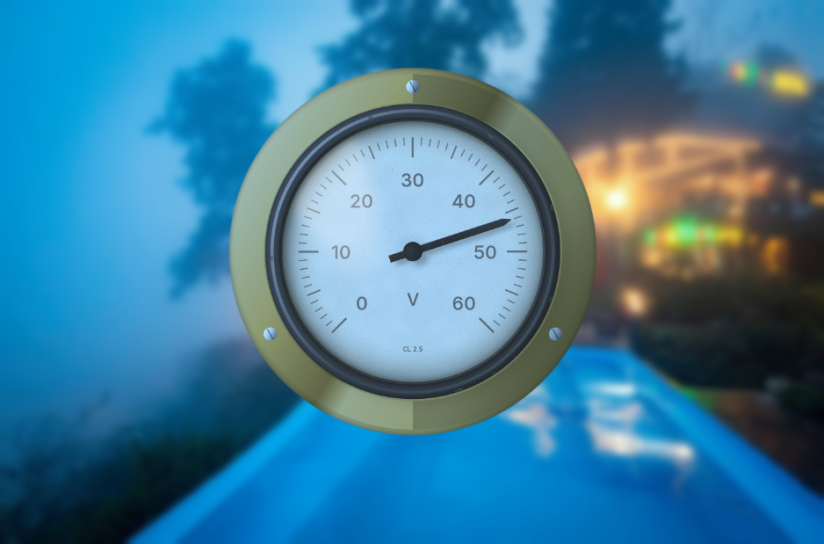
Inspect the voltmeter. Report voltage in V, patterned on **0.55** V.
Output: **46** V
